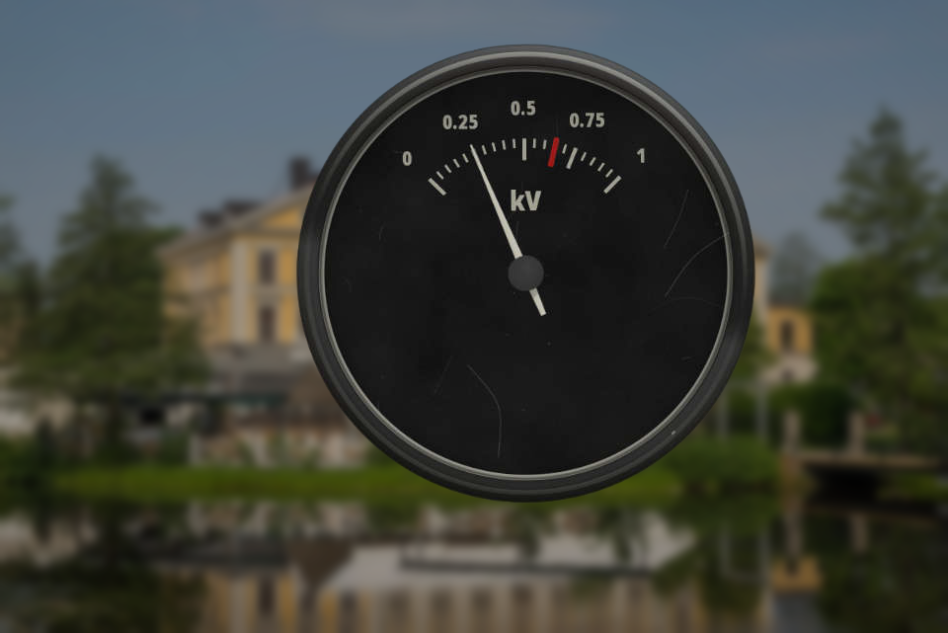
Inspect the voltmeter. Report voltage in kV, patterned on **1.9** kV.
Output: **0.25** kV
